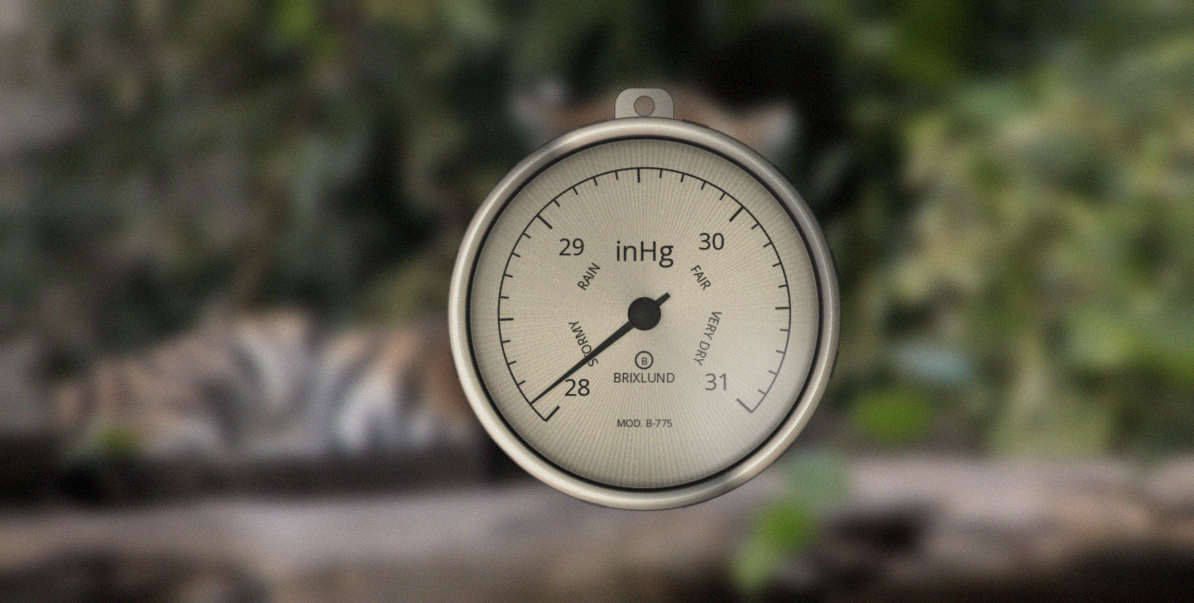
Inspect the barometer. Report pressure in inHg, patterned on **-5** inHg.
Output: **28.1** inHg
